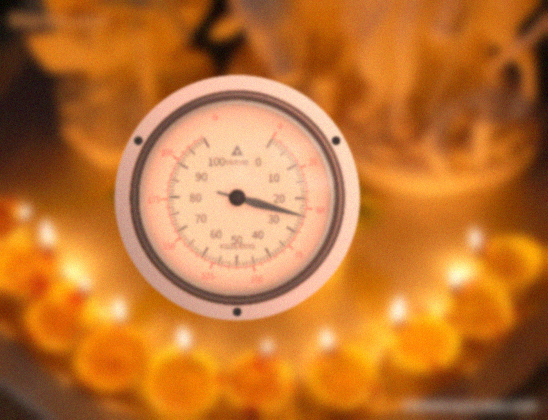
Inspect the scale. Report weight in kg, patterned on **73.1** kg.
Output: **25** kg
